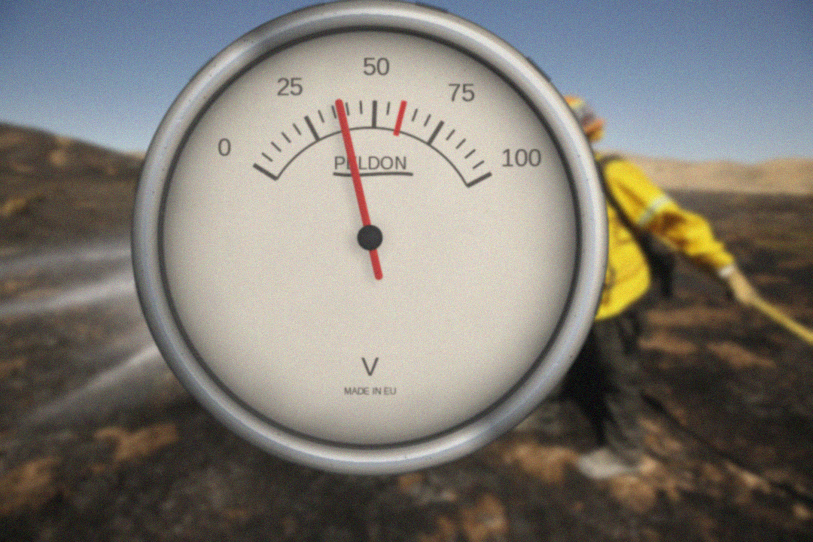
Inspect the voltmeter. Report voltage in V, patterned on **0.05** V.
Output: **37.5** V
